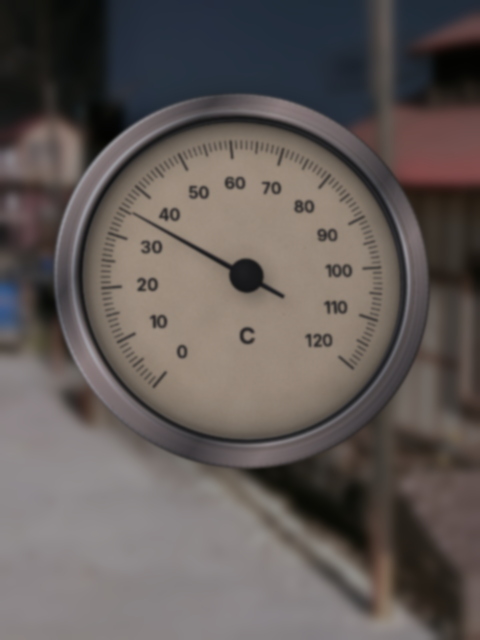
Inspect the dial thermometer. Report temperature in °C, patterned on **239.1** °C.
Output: **35** °C
